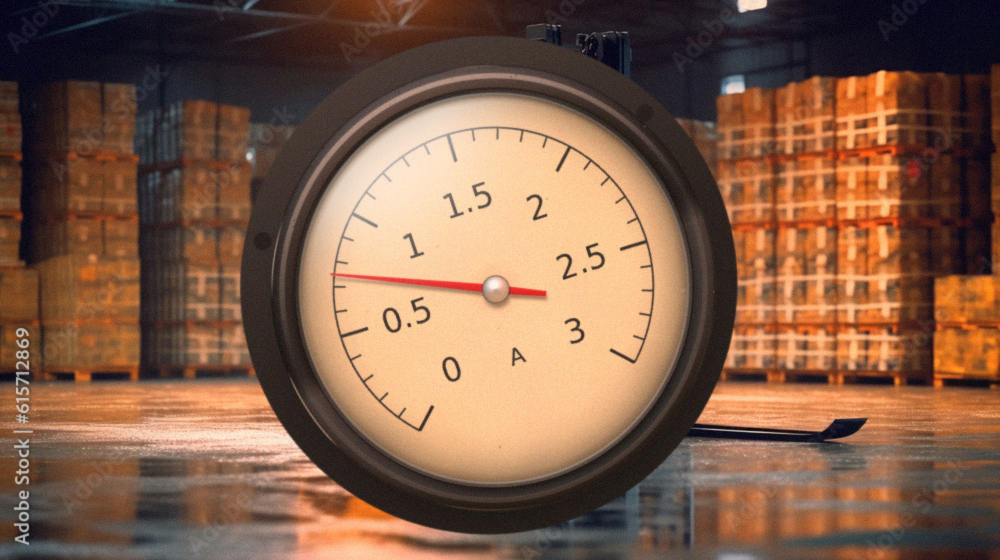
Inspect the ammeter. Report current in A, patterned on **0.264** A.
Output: **0.75** A
